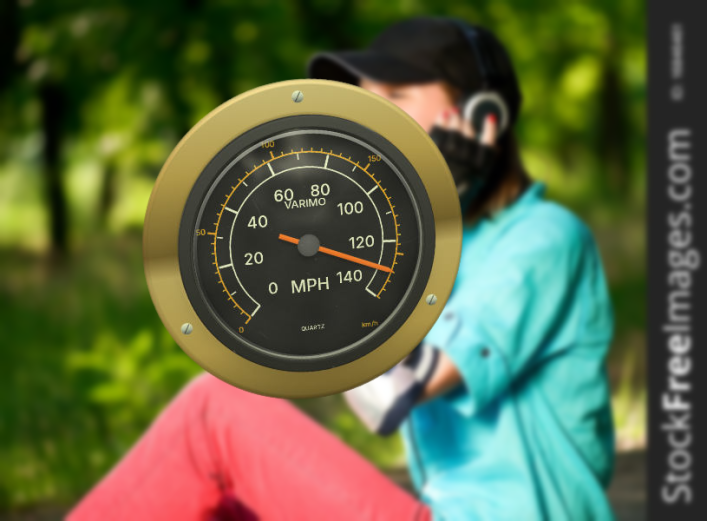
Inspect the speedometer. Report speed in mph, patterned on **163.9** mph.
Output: **130** mph
